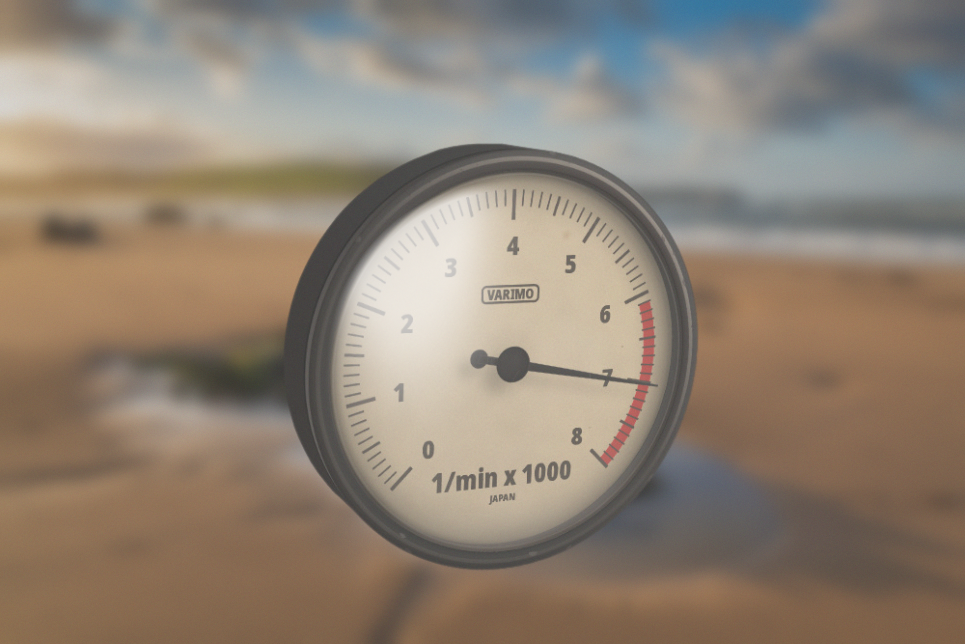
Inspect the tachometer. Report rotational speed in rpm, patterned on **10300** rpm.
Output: **7000** rpm
